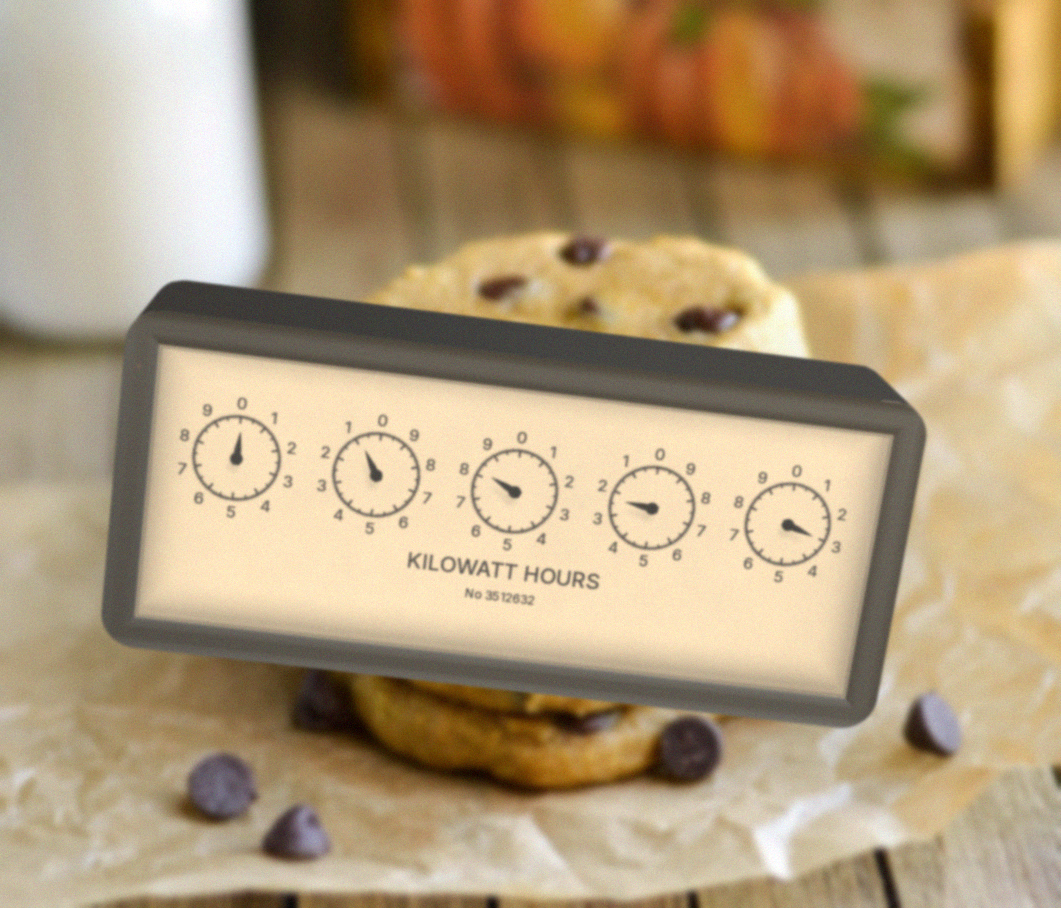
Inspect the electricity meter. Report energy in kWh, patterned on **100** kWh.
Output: **823** kWh
